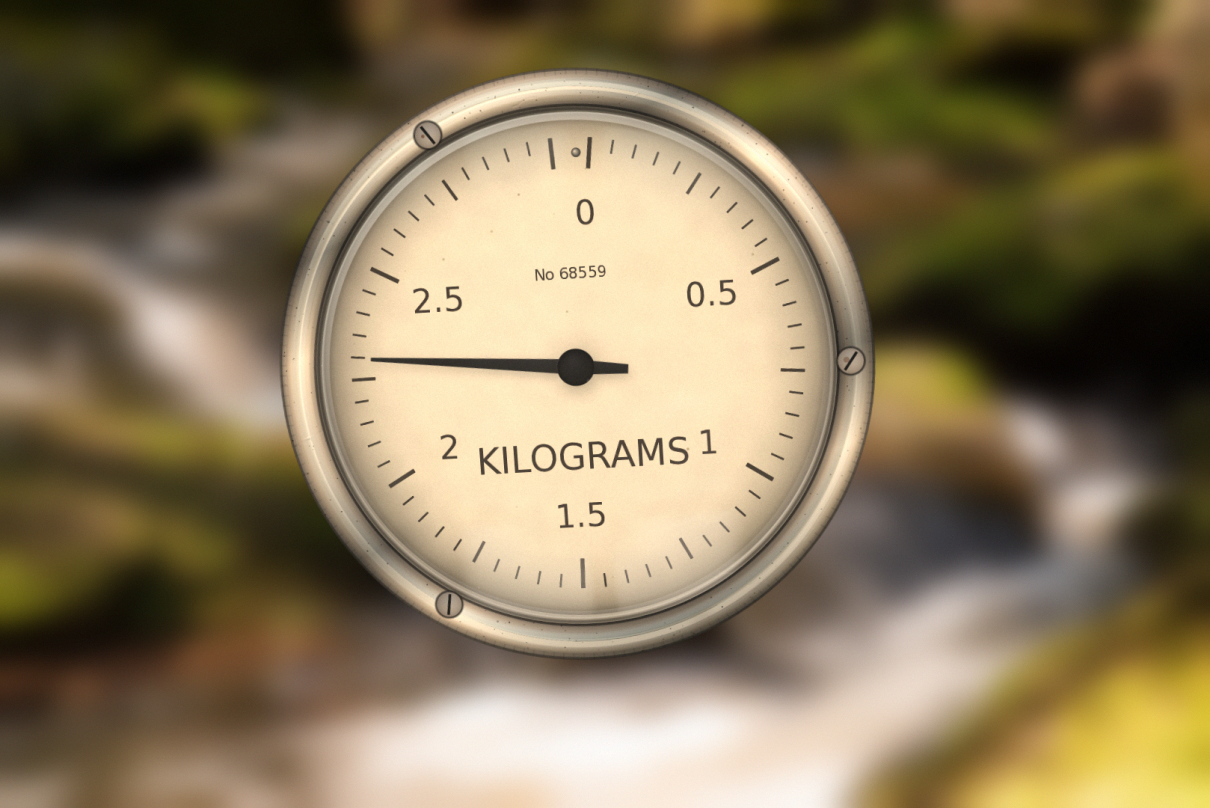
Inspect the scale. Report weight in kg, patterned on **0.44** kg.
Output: **2.3** kg
